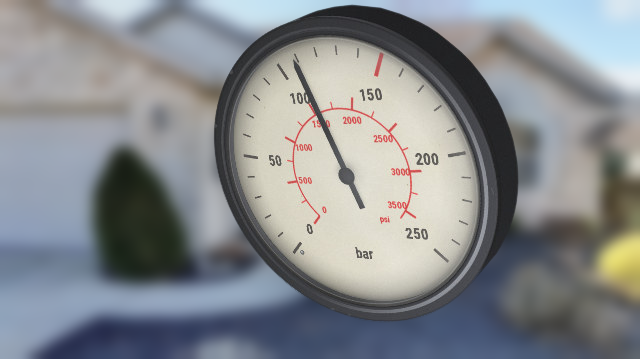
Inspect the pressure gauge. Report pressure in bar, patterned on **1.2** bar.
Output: **110** bar
